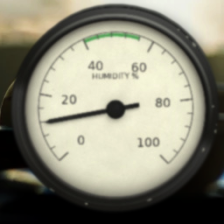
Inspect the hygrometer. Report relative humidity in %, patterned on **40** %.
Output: **12** %
